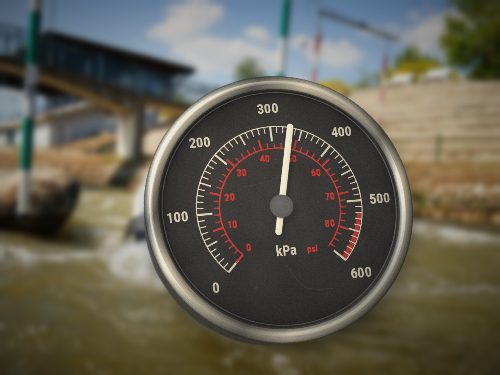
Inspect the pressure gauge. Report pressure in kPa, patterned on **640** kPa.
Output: **330** kPa
